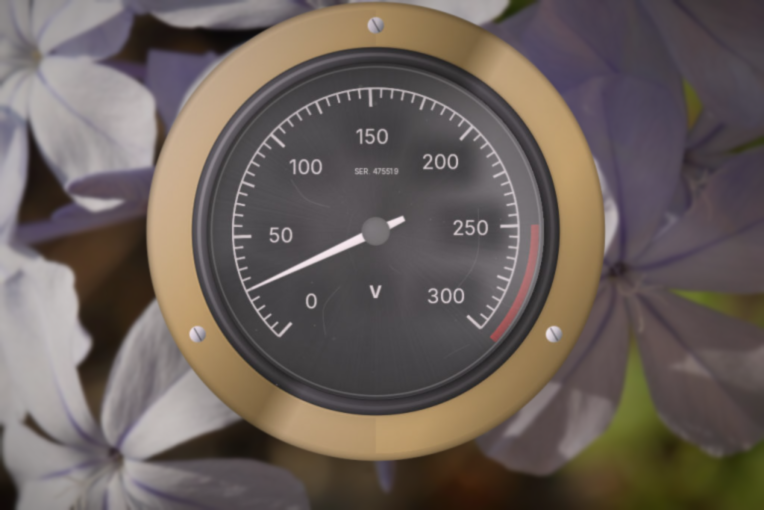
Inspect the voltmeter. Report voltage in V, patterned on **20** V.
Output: **25** V
